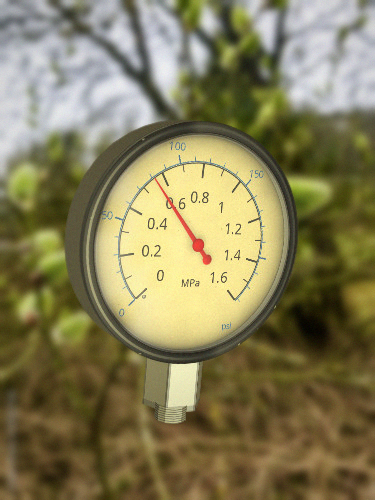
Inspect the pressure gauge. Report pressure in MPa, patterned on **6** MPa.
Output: **0.55** MPa
